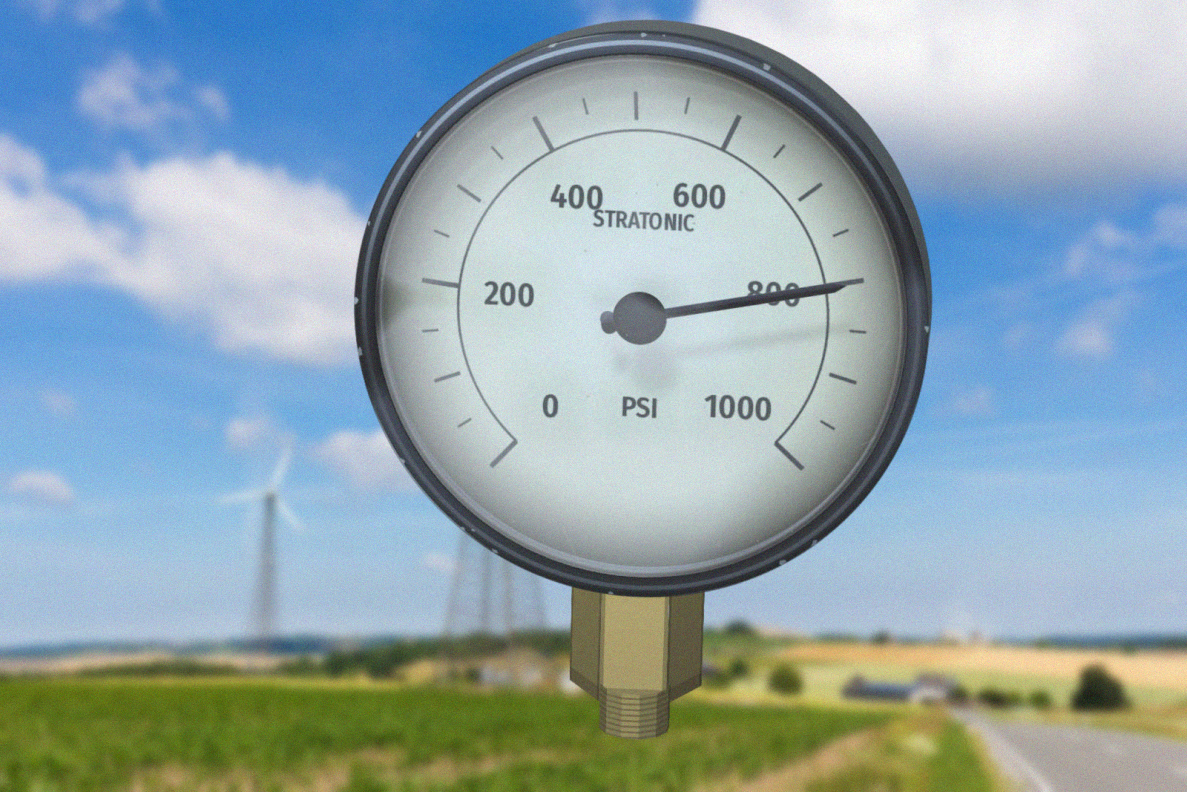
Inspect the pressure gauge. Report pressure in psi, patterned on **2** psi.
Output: **800** psi
